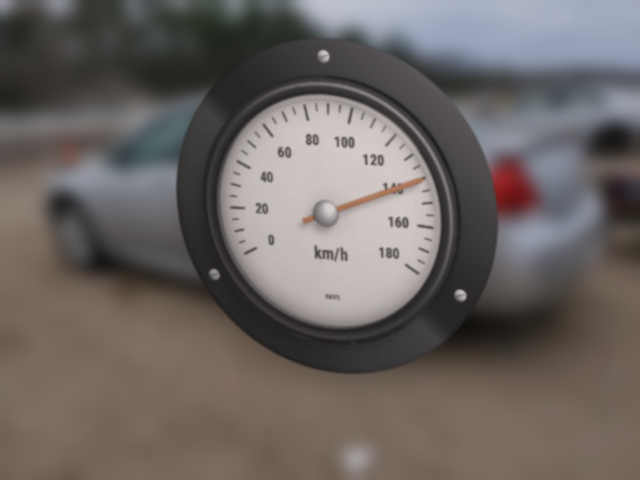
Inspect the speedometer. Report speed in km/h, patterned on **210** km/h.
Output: **140** km/h
